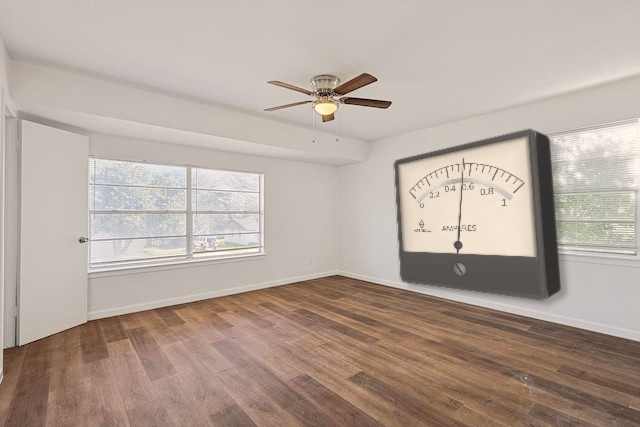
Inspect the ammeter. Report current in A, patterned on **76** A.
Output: **0.55** A
